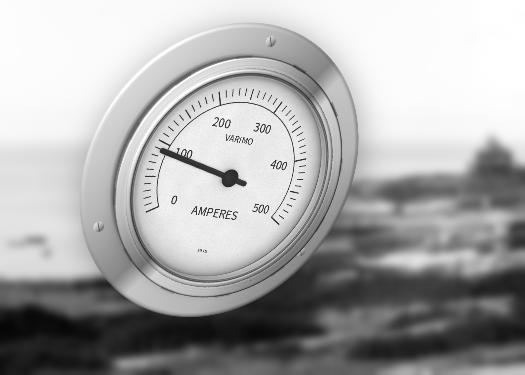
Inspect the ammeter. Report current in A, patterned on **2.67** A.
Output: **90** A
